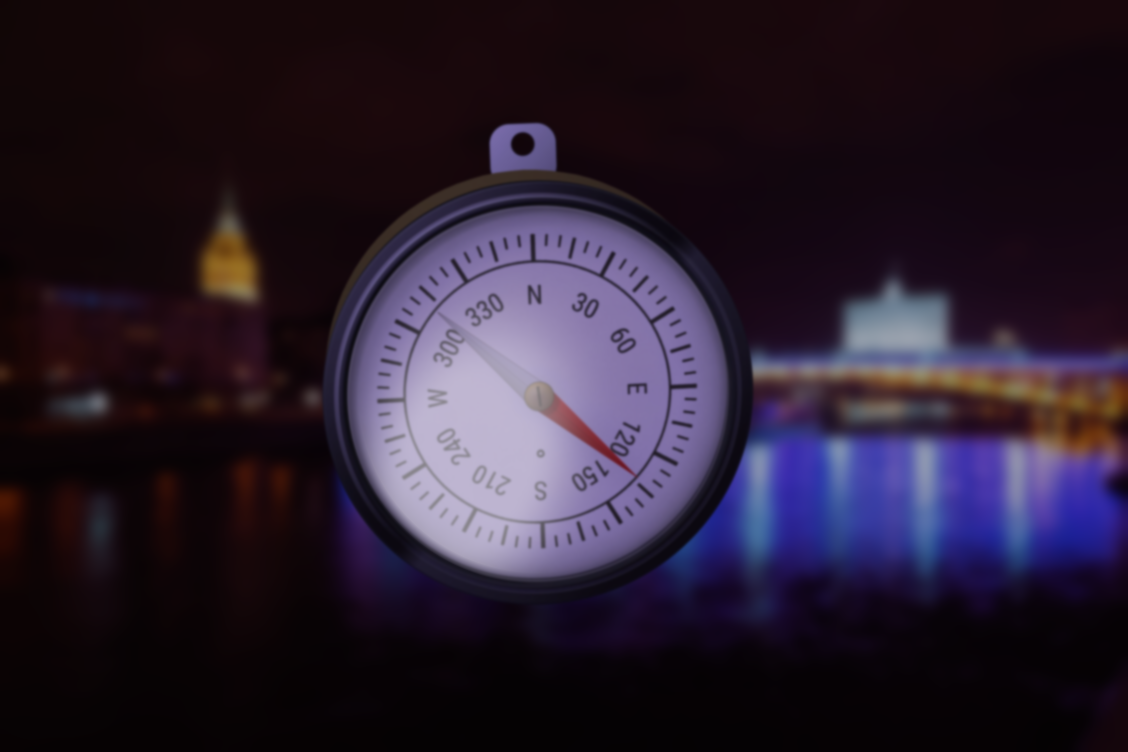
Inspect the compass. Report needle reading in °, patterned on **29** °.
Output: **132.5** °
